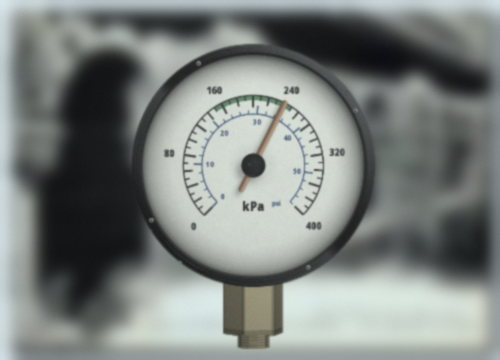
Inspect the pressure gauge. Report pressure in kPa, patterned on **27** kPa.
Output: **240** kPa
